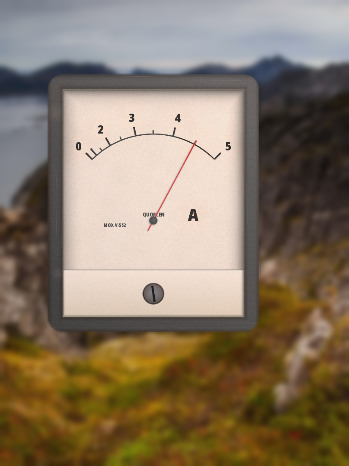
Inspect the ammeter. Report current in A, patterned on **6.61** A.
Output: **4.5** A
